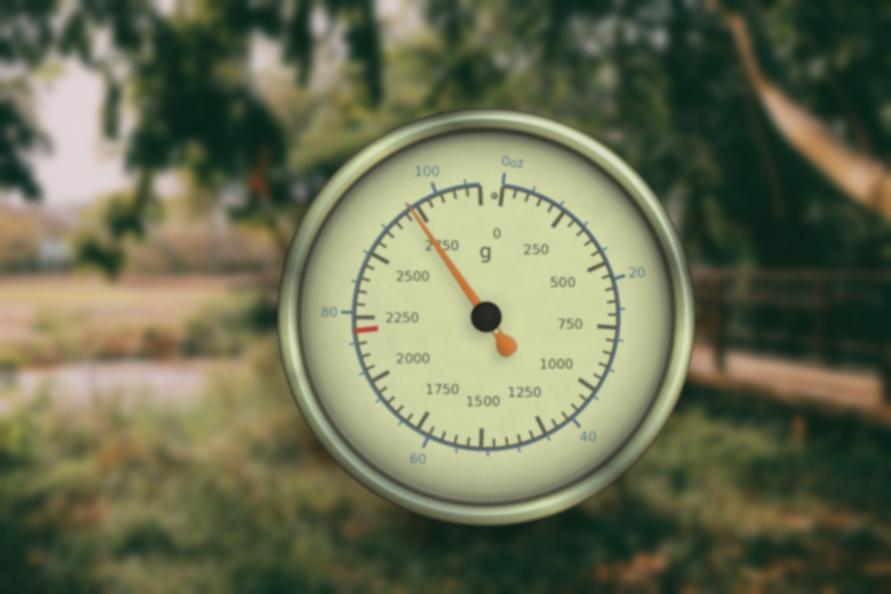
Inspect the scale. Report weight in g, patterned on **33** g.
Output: **2725** g
